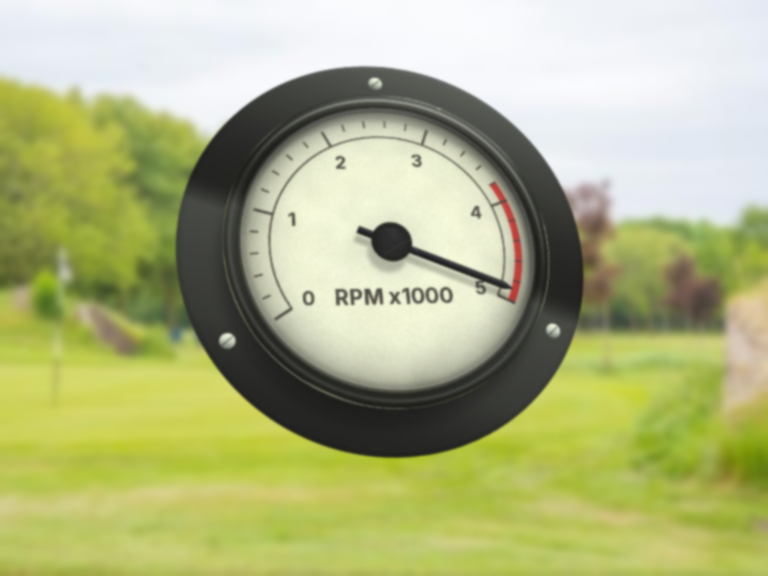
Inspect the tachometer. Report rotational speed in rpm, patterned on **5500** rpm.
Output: **4900** rpm
